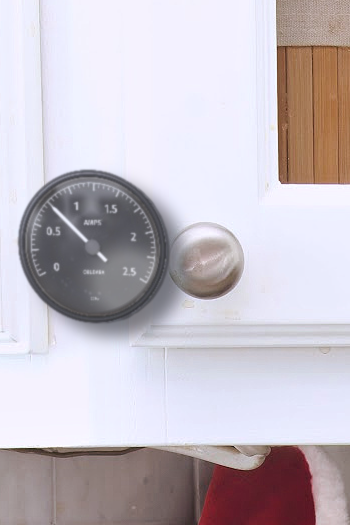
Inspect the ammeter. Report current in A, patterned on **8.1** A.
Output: **0.75** A
